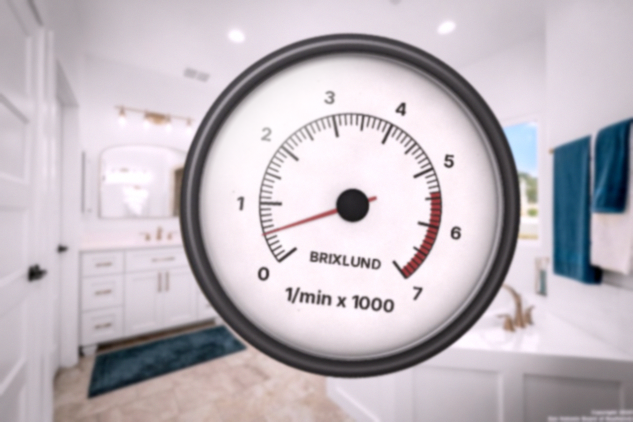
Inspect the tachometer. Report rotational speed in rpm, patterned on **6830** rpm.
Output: **500** rpm
